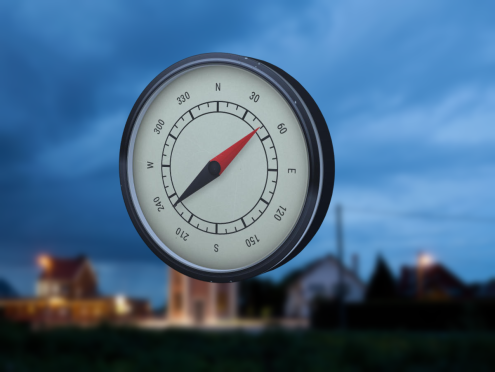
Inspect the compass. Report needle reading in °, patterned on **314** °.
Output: **50** °
